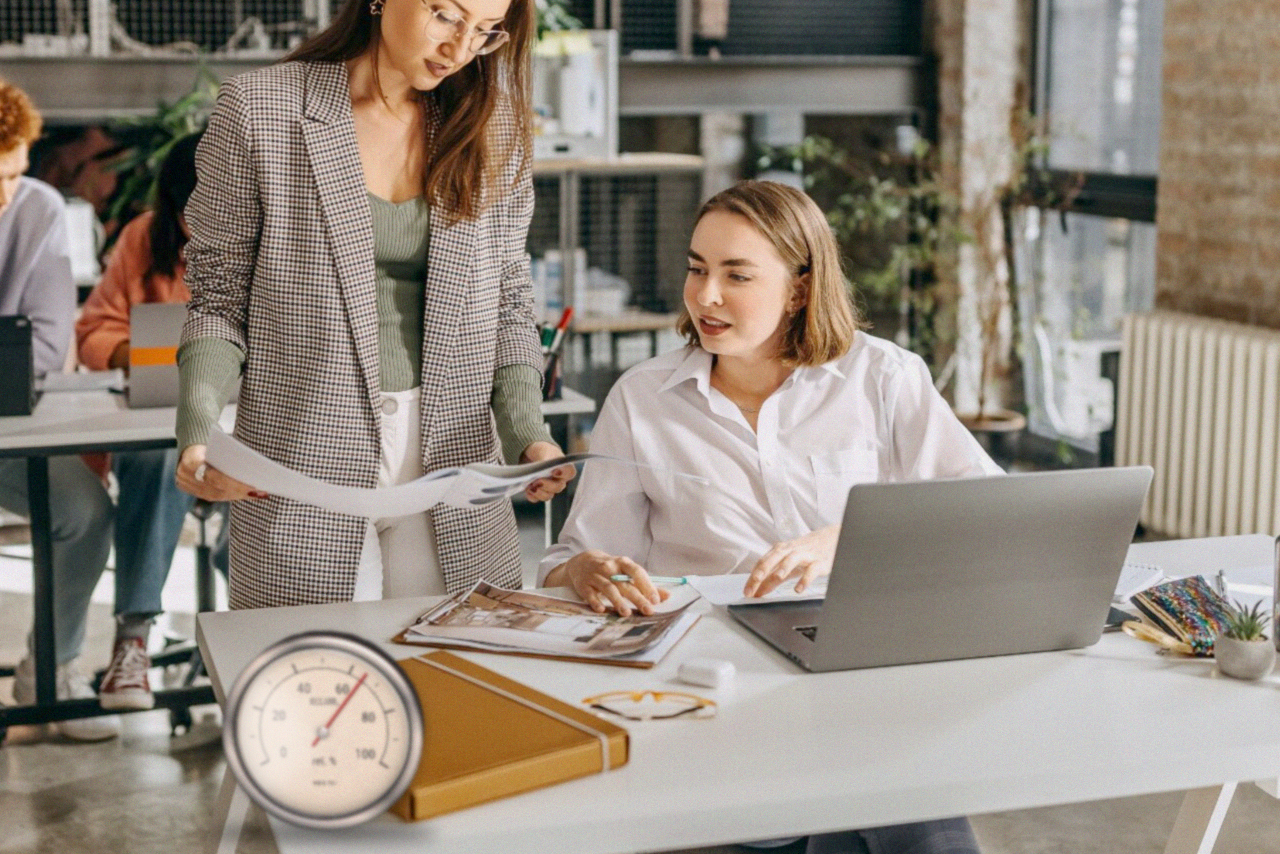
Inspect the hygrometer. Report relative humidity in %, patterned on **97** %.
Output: **65** %
